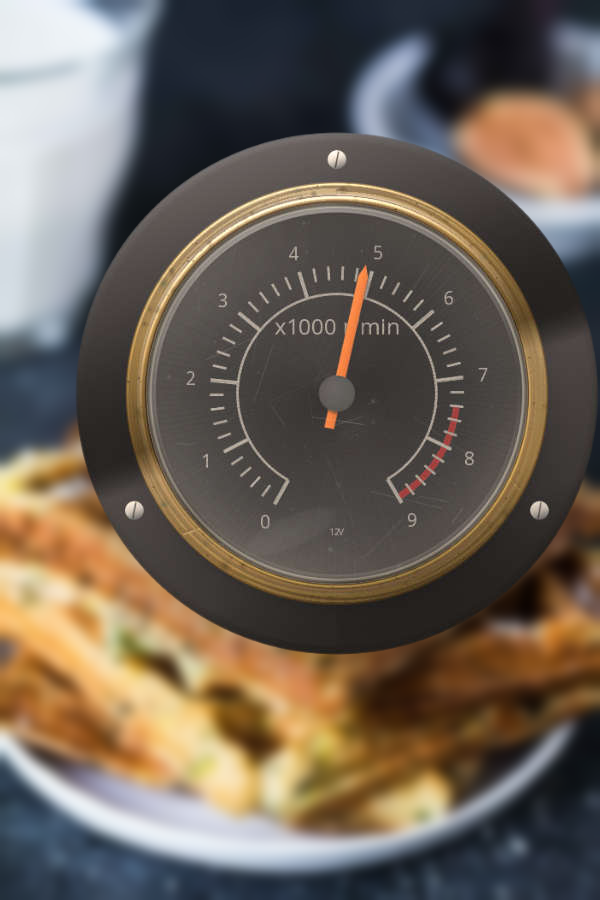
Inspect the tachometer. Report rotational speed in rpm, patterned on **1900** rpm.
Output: **4900** rpm
